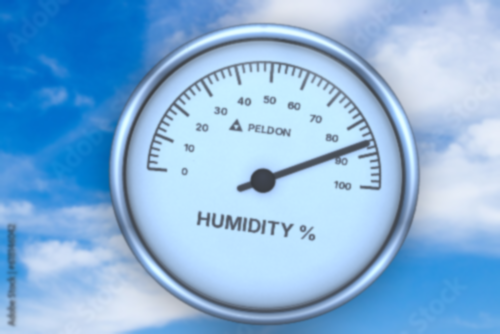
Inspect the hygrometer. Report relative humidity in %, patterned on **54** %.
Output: **86** %
